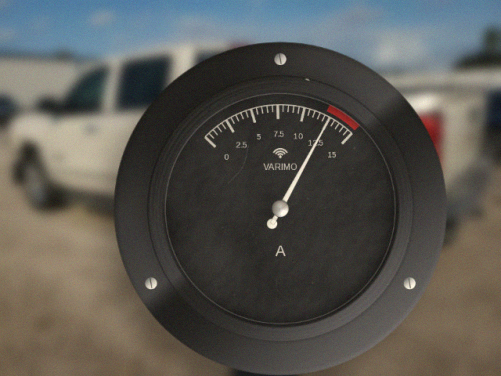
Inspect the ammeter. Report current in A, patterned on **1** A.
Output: **12.5** A
